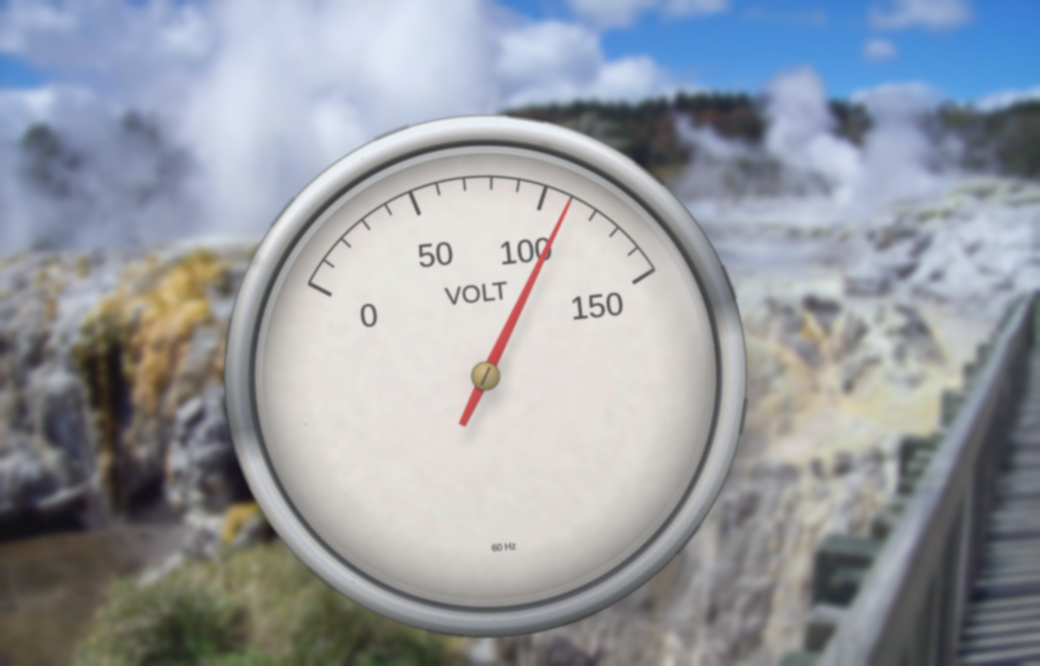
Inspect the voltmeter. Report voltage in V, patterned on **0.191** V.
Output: **110** V
